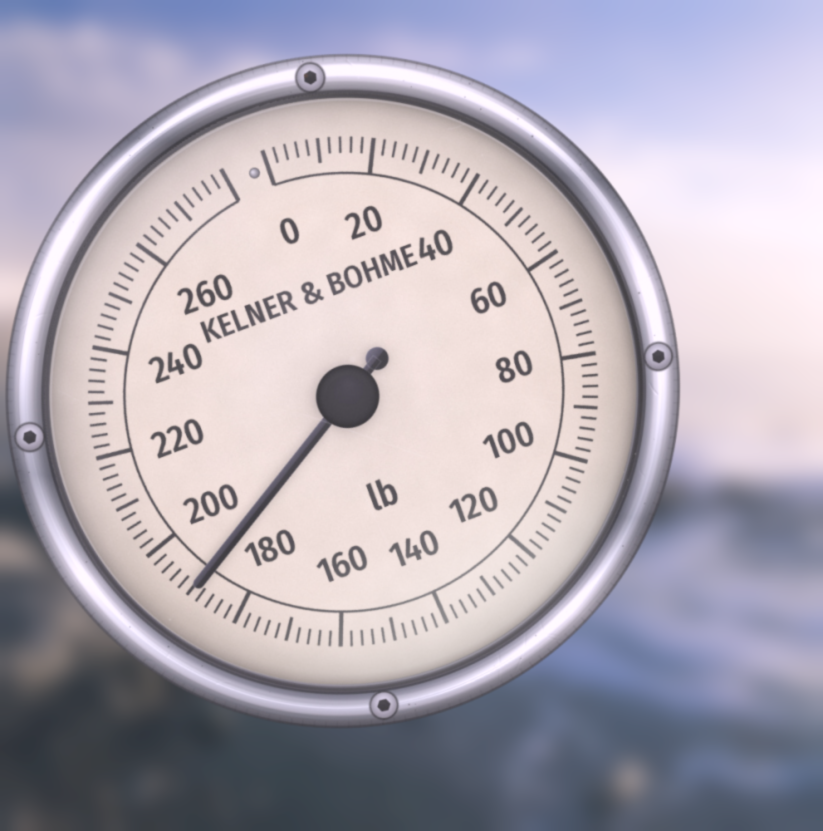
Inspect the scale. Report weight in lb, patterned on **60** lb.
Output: **190** lb
